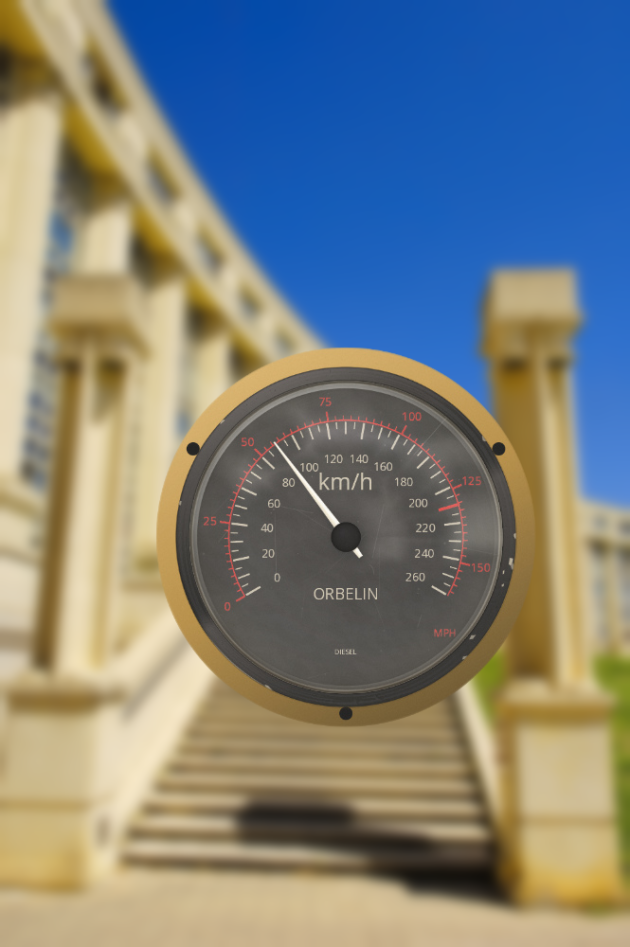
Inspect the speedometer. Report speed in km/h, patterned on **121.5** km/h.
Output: **90** km/h
